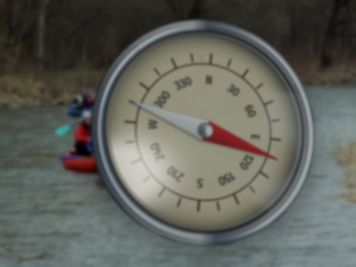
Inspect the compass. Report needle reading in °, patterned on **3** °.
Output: **105** °
